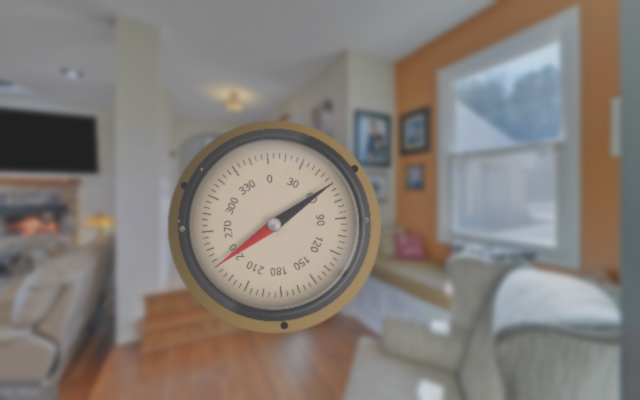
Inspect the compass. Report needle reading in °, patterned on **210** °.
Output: **240** °
